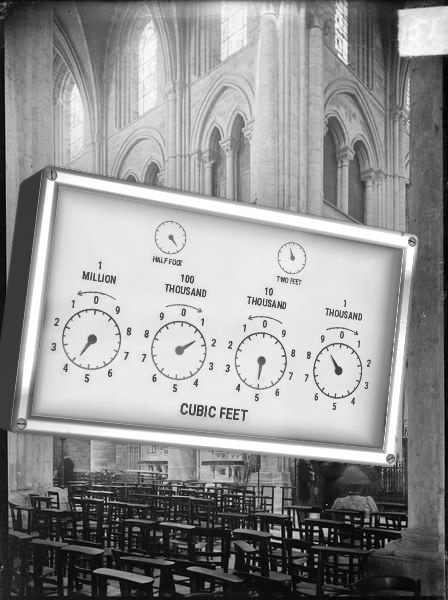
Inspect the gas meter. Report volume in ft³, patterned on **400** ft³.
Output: **414900** ft³
